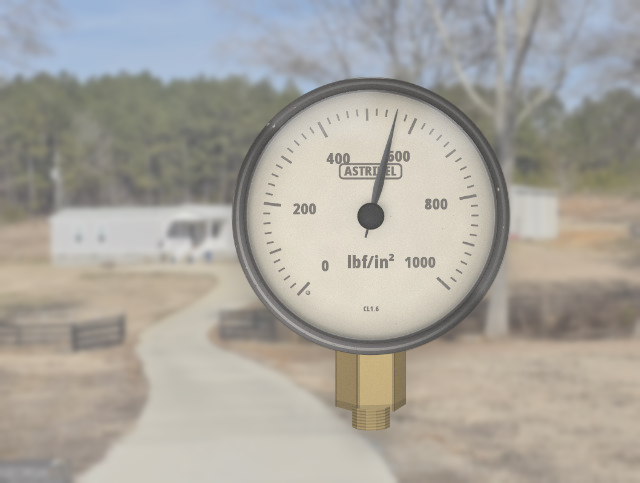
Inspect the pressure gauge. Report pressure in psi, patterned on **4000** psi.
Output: **560** psi
